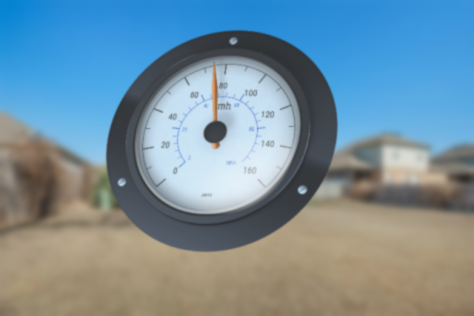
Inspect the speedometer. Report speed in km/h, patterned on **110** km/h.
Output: **75** km/h
